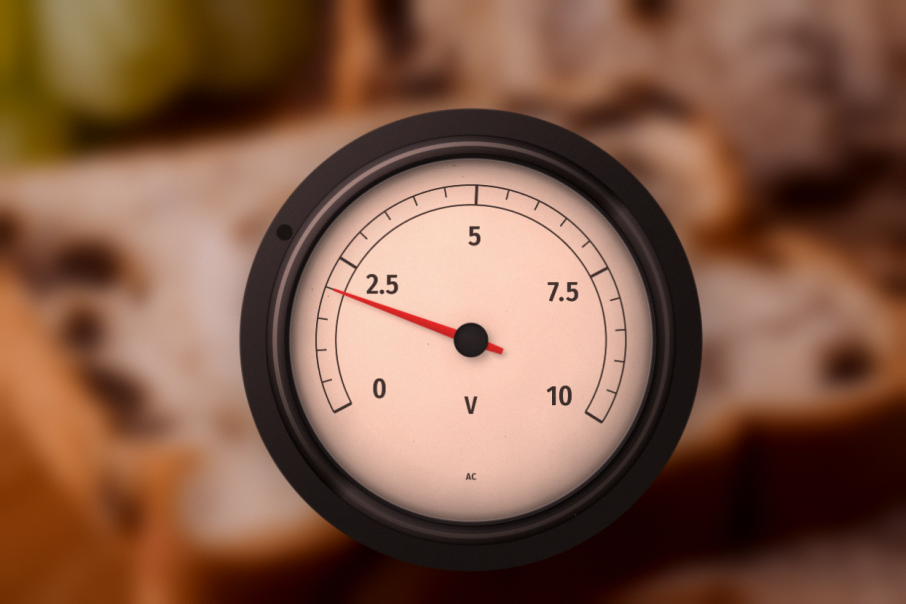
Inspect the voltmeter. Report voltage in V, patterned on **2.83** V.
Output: **2** V
